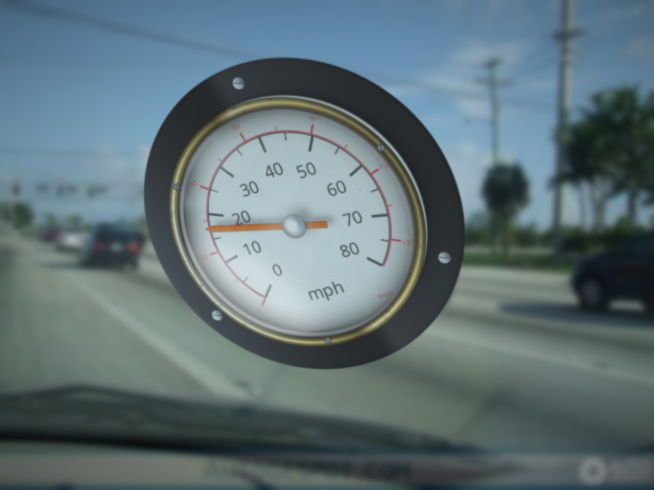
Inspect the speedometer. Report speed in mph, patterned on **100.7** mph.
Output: **17.5** mph
